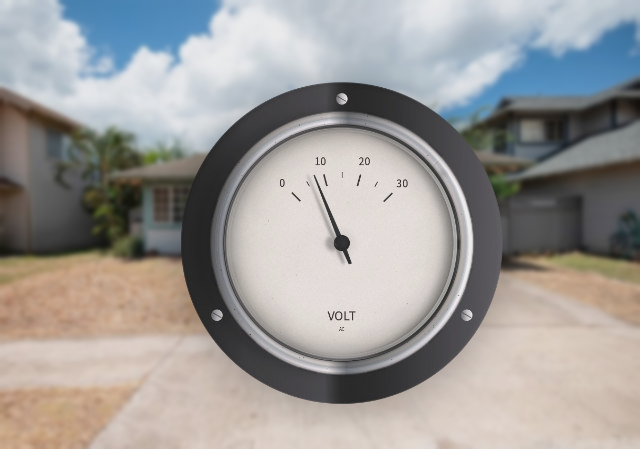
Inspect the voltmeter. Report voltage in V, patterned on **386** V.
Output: **7.5** V
